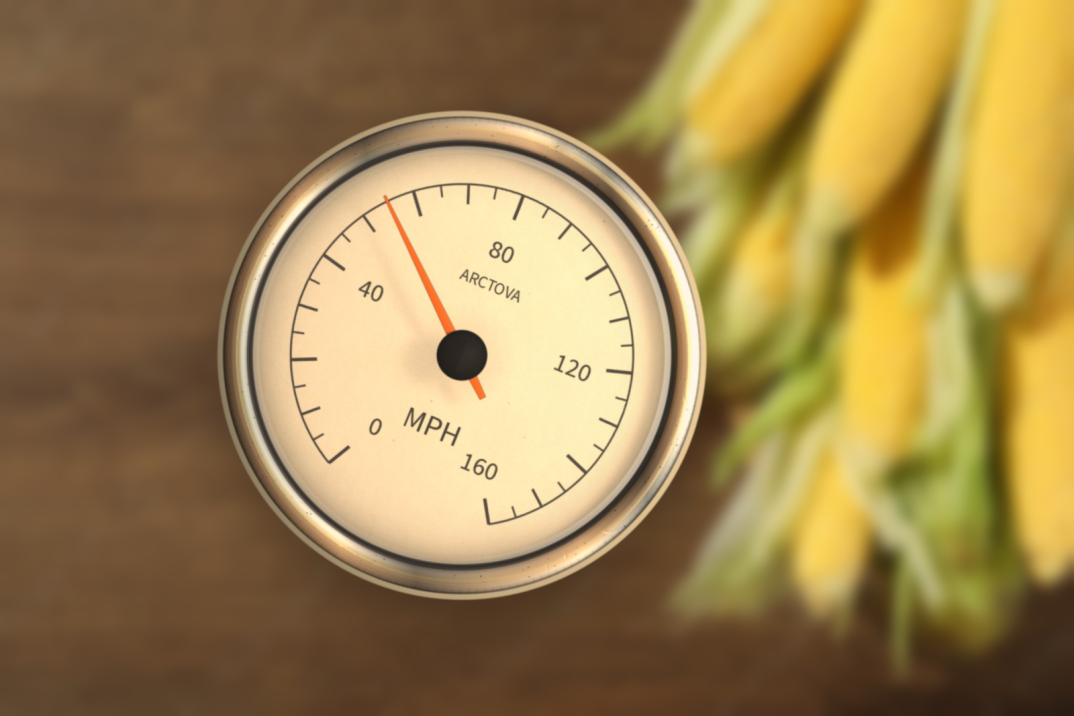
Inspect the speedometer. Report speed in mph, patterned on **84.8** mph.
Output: **55** mph
